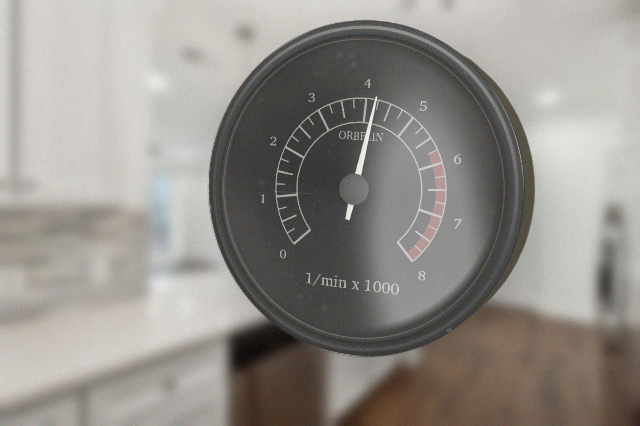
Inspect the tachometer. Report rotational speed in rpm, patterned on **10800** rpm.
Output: **4250** rpm
